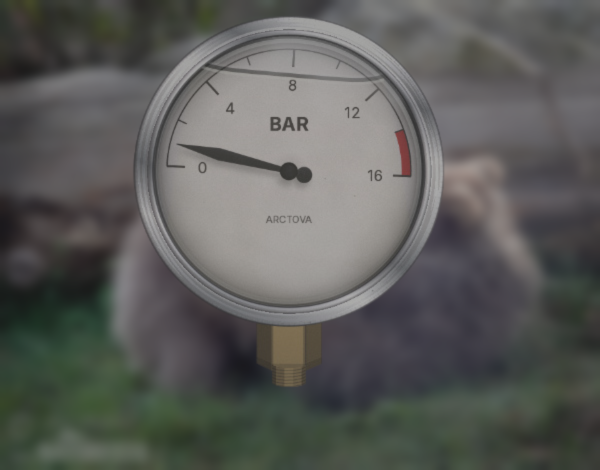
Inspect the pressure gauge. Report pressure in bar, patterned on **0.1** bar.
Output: **1** bar
